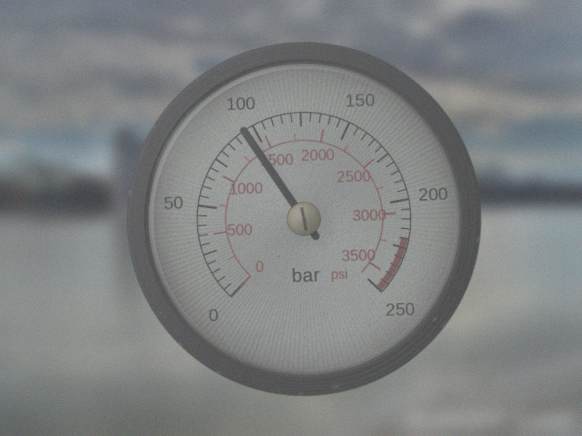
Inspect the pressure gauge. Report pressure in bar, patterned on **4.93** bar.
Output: **95** bar
